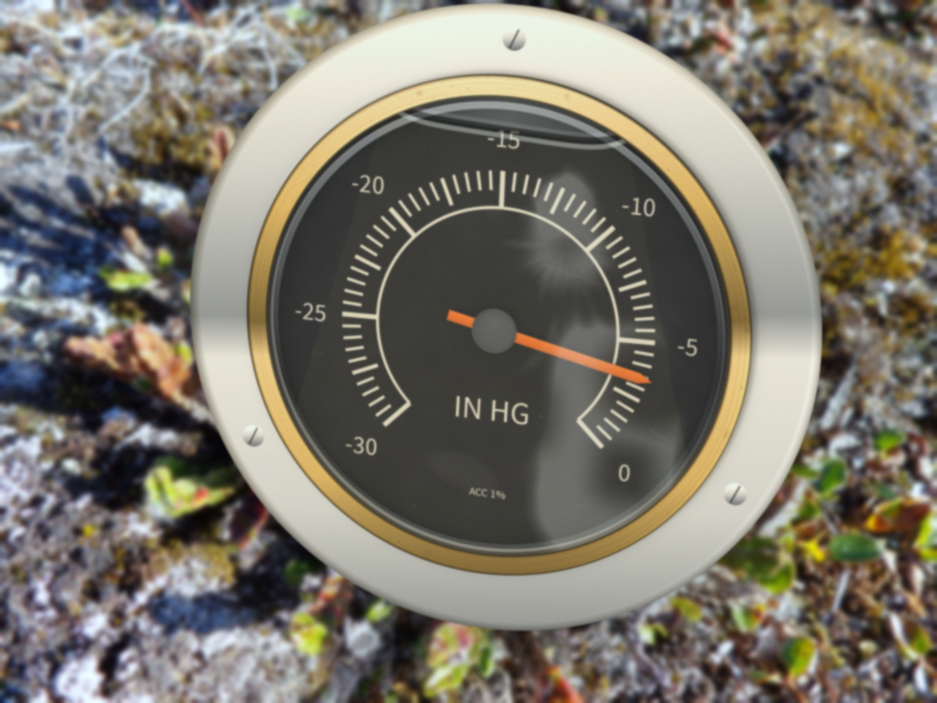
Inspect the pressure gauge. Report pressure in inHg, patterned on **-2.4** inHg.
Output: **-3.5** inHg
